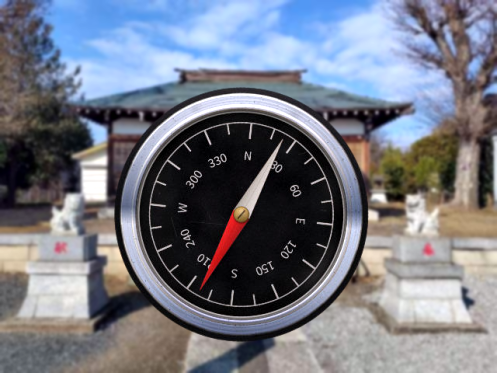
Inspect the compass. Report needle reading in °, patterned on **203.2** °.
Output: **202.5** °
